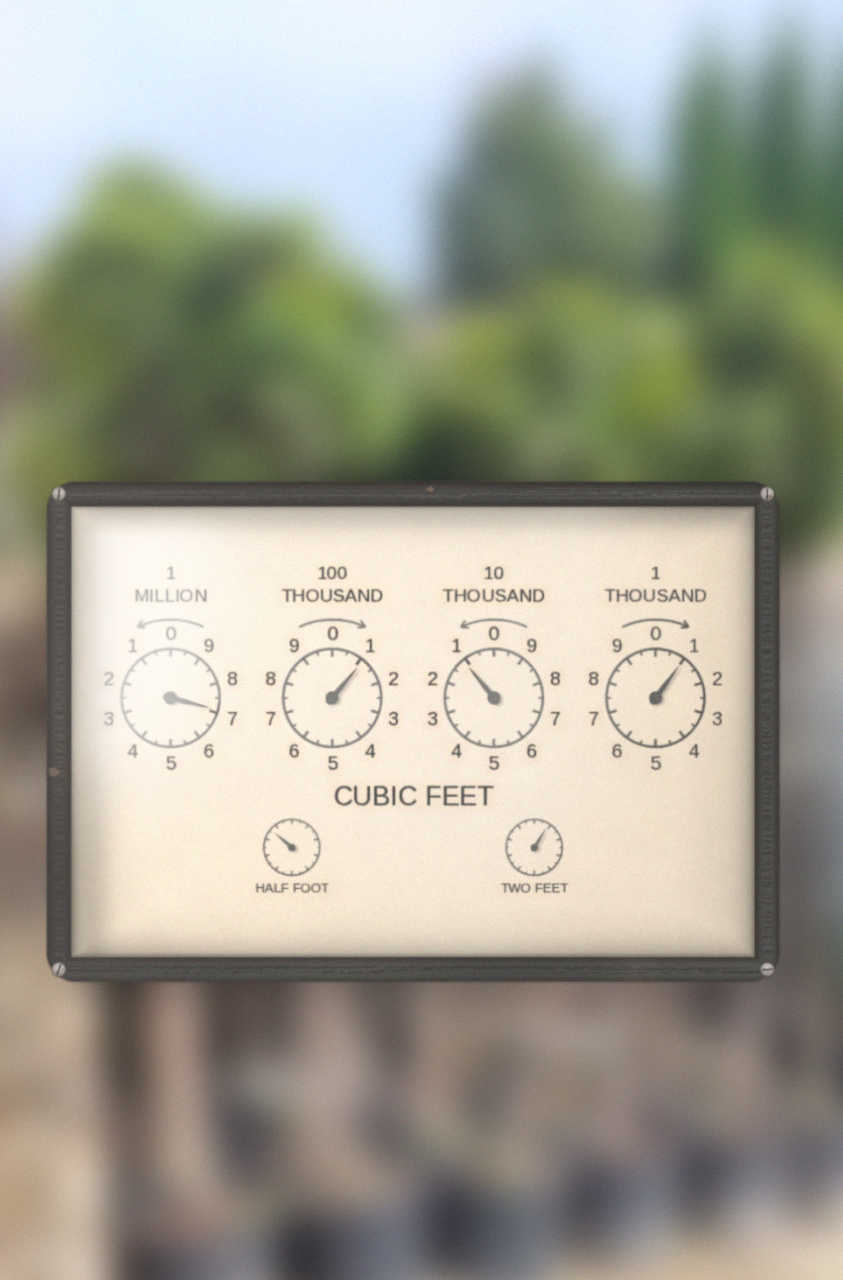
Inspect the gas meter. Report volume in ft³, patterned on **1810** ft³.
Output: **711100** ft³
